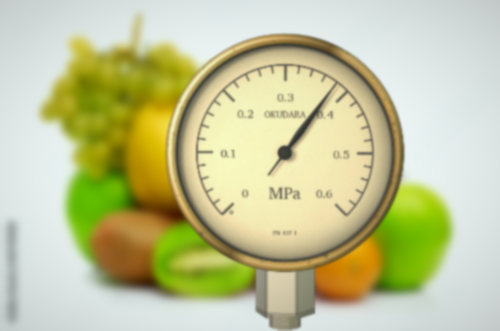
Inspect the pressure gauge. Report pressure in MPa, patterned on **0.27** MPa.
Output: **0.38** MPa
